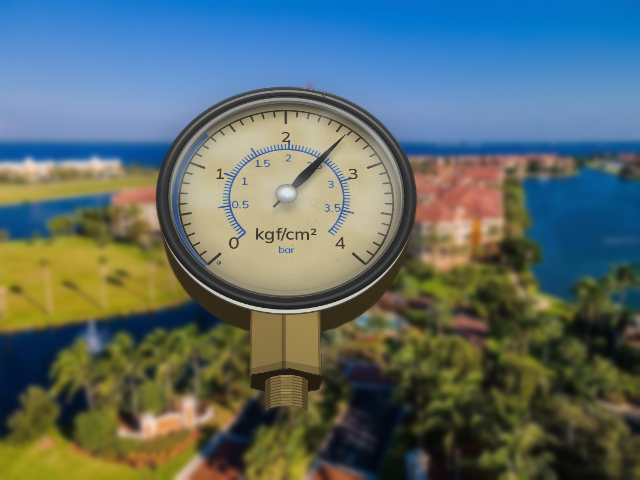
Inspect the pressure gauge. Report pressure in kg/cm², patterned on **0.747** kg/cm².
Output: **2.6** kg/cm²
